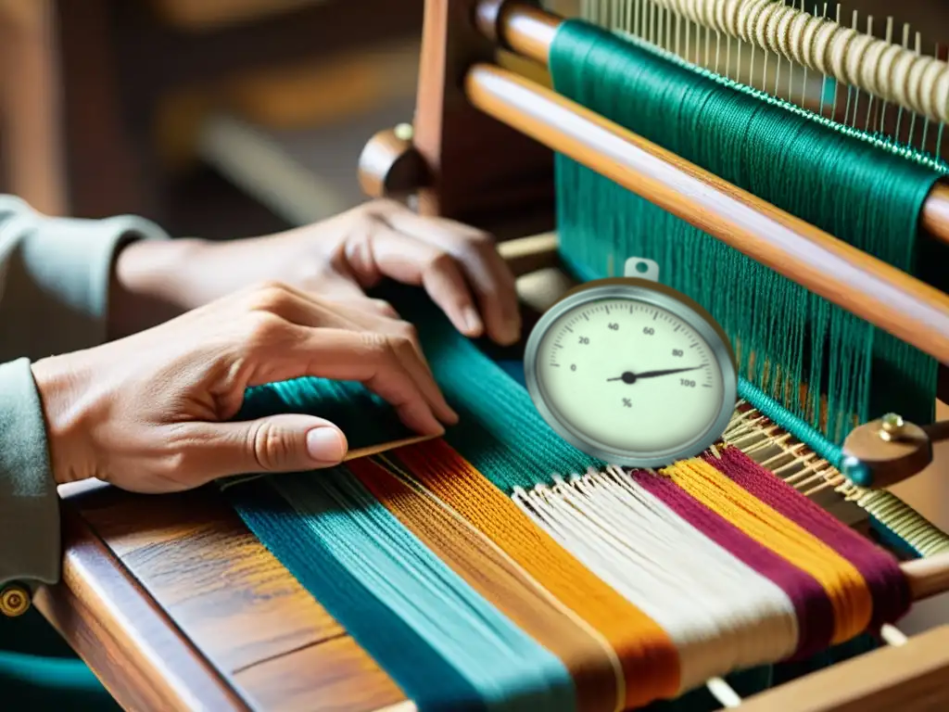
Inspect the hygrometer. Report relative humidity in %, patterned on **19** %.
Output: **90** %
